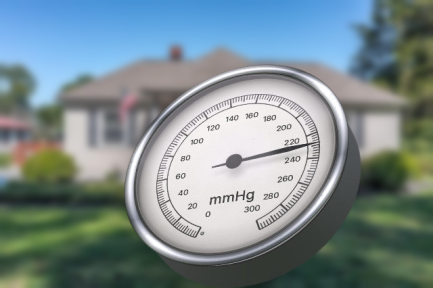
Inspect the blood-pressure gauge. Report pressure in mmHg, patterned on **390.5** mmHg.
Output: **230** mmHg
